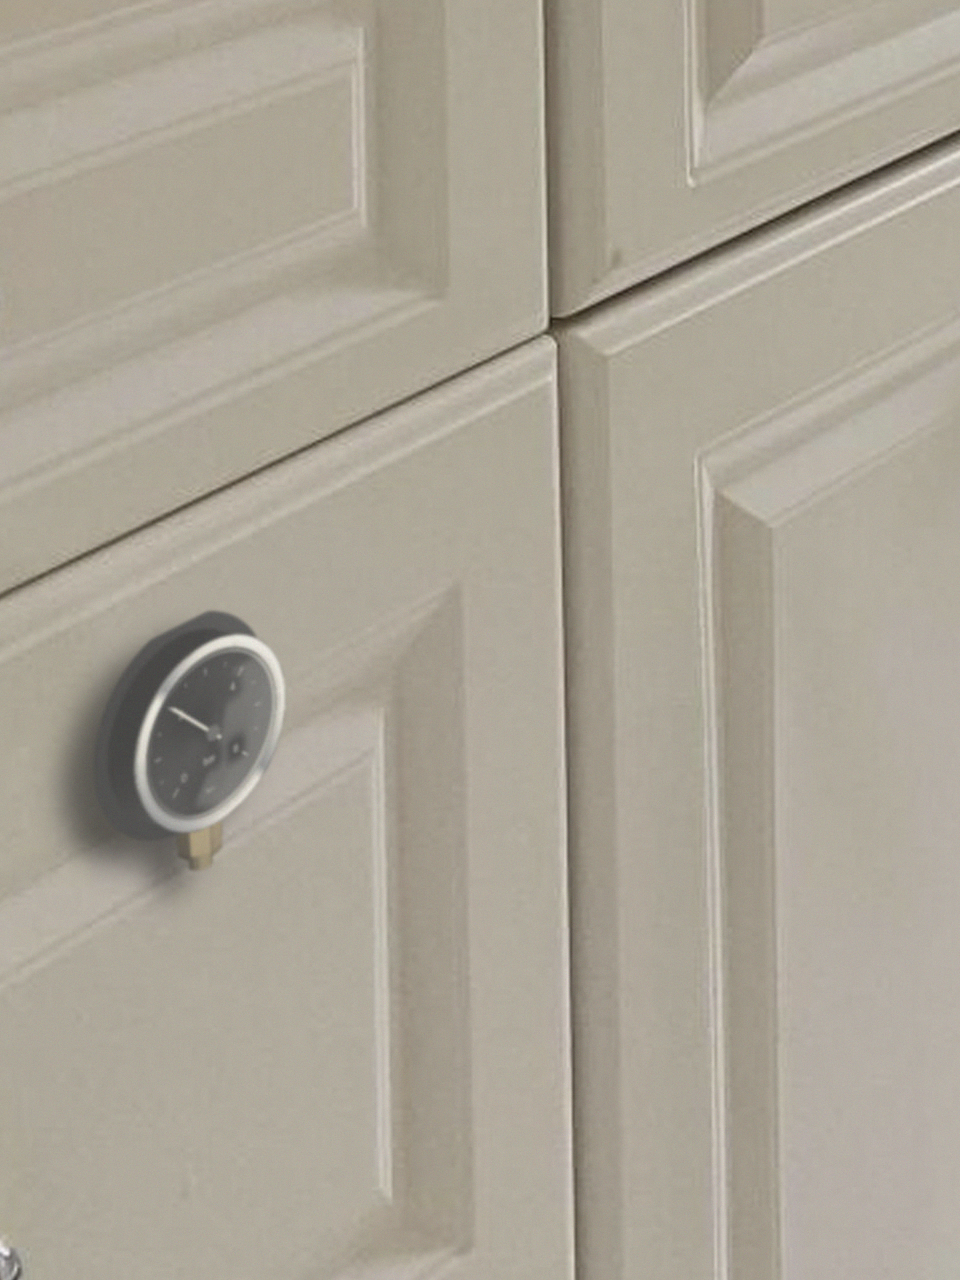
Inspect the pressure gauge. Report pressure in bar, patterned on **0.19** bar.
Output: **2** bar
